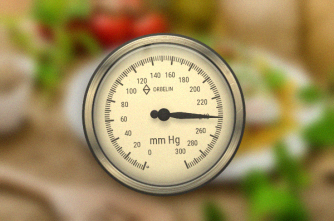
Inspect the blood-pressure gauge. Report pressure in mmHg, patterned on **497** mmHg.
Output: **240** mmHg
